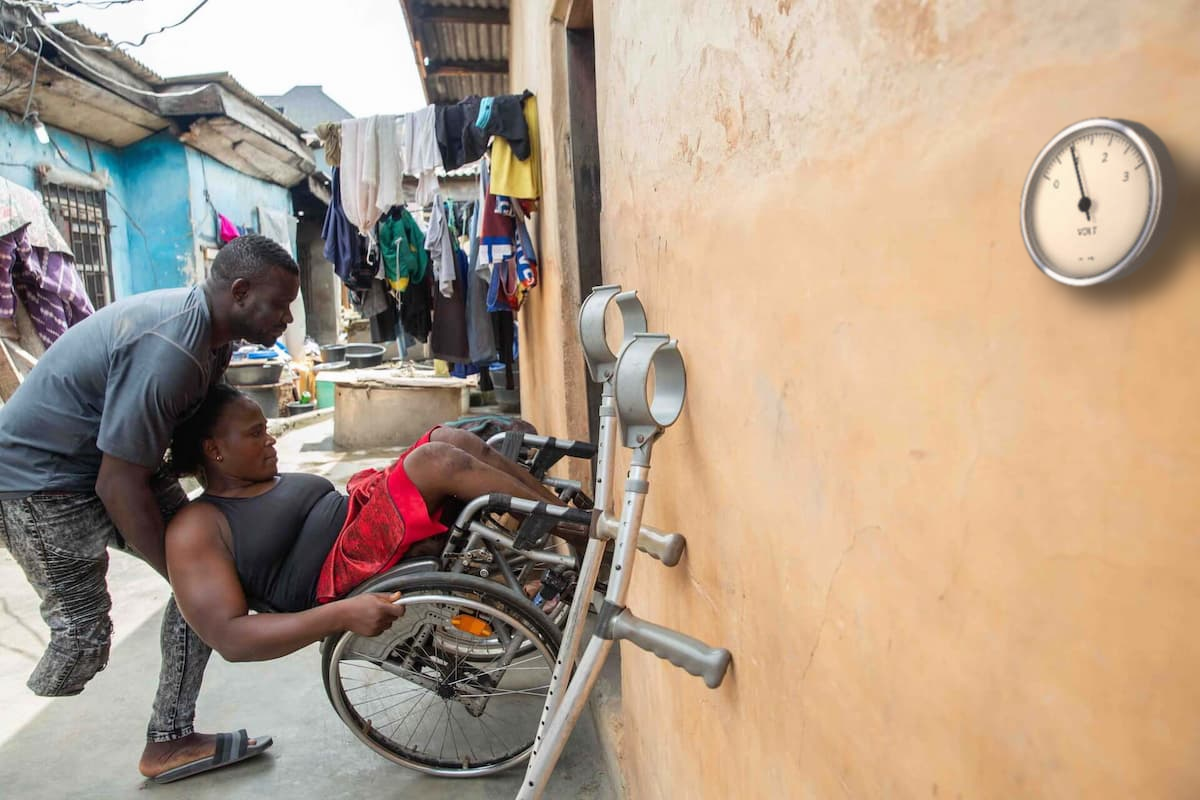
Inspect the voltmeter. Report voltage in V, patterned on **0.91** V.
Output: **1** V
